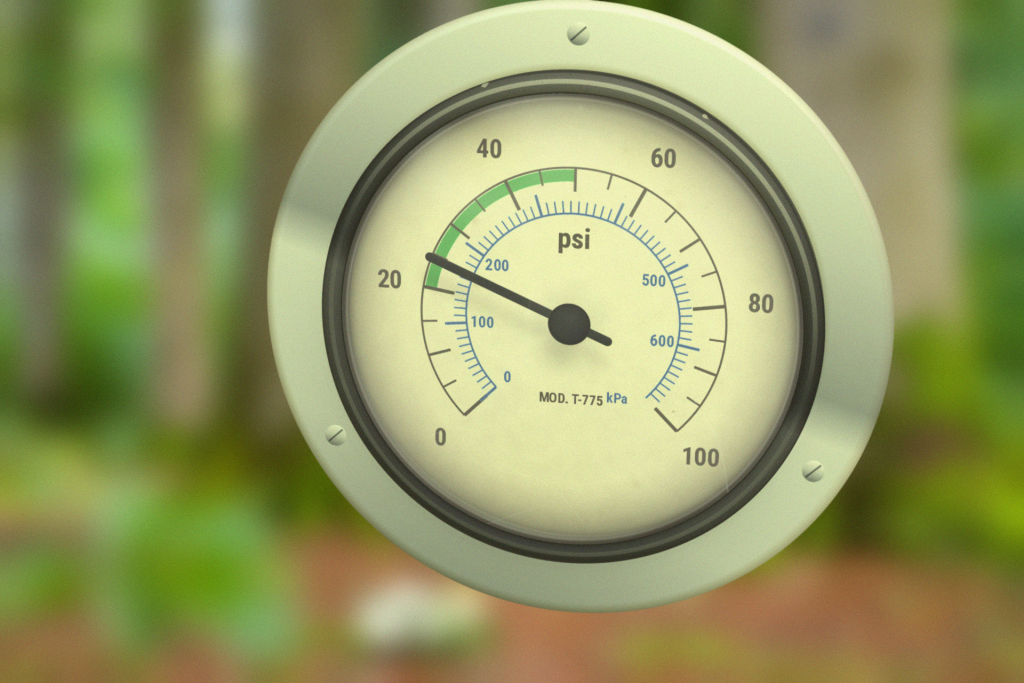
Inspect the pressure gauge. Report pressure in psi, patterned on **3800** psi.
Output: **25** psi
